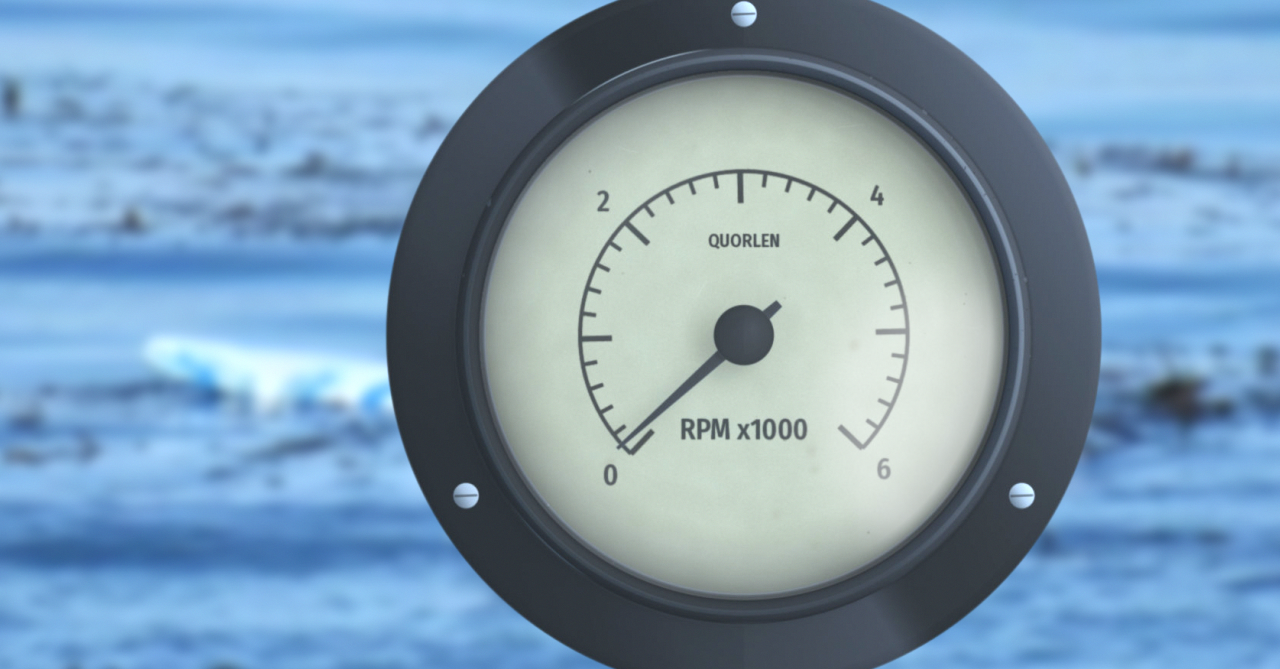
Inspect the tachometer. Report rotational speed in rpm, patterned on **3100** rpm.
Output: **100** rpm
